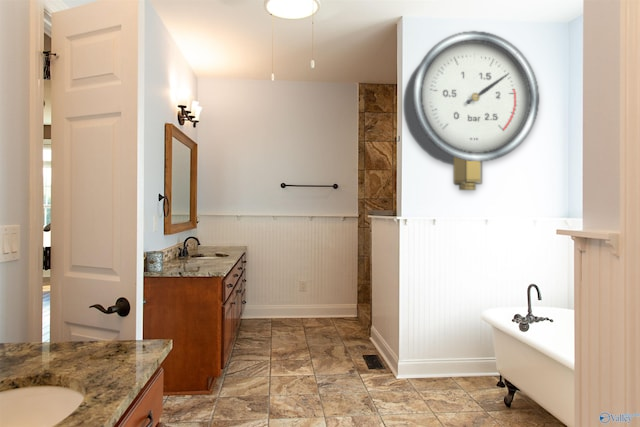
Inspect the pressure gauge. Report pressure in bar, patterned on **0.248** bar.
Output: **1.75** bar
